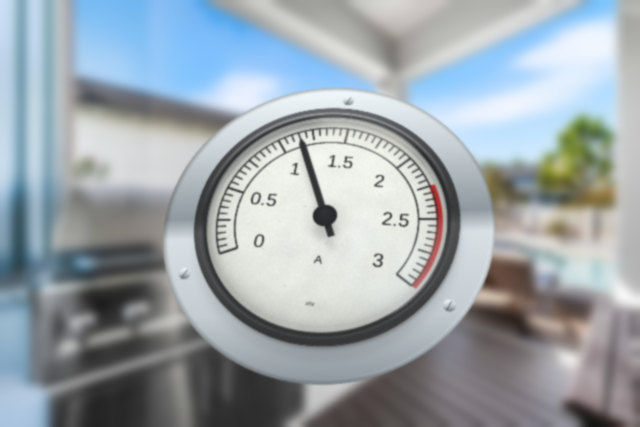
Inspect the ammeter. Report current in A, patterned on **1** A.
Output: **1.15** A
